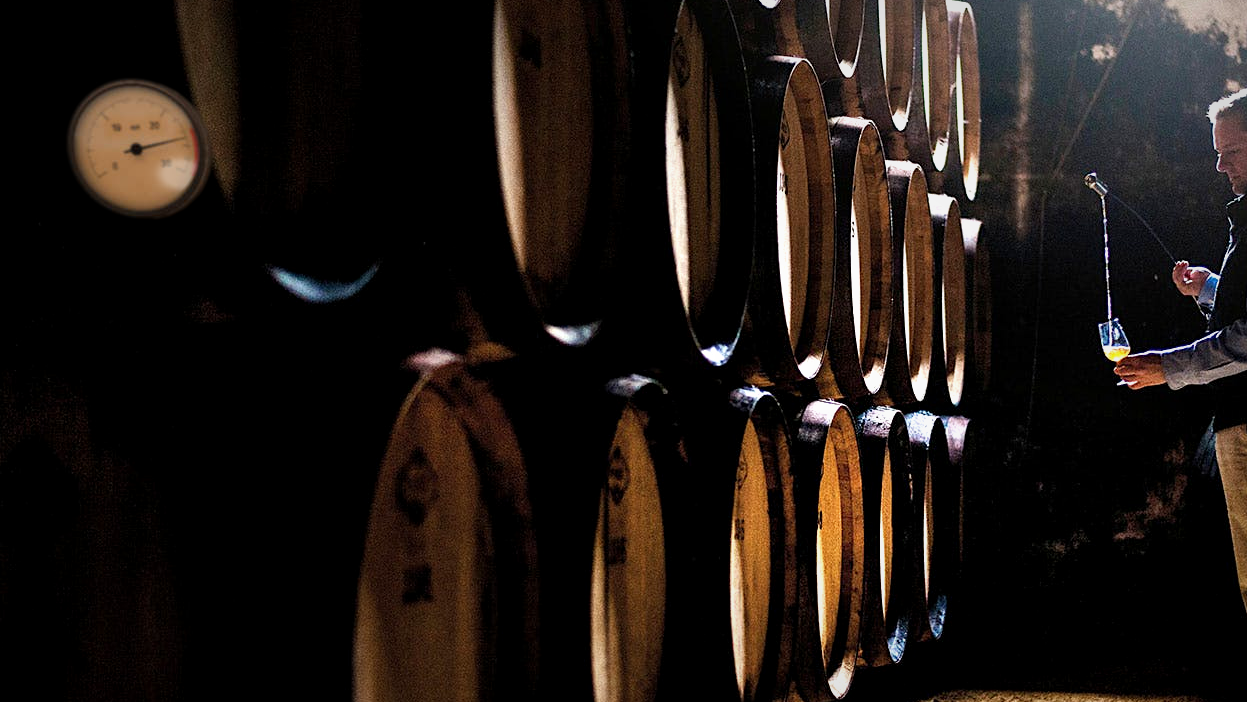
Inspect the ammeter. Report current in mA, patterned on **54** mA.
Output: **25** mA
